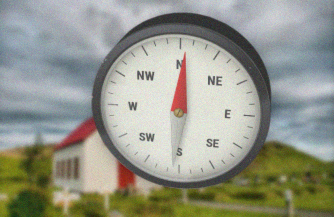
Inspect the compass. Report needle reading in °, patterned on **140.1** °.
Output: **5** °
